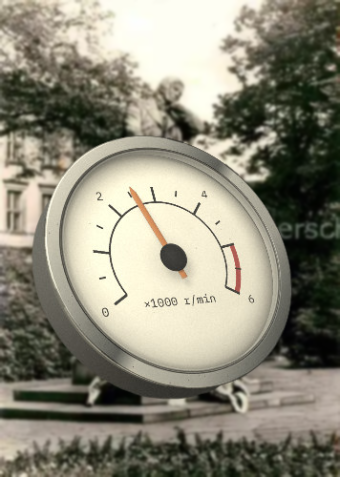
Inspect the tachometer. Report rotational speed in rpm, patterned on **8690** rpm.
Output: **2500** rpm
